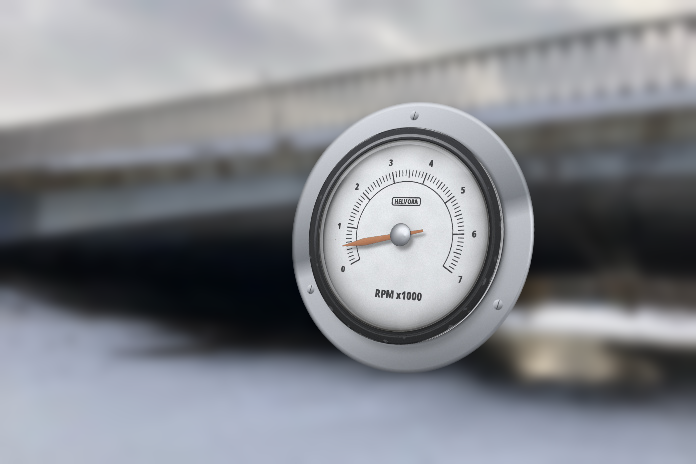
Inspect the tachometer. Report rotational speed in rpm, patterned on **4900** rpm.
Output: **500** rpm
